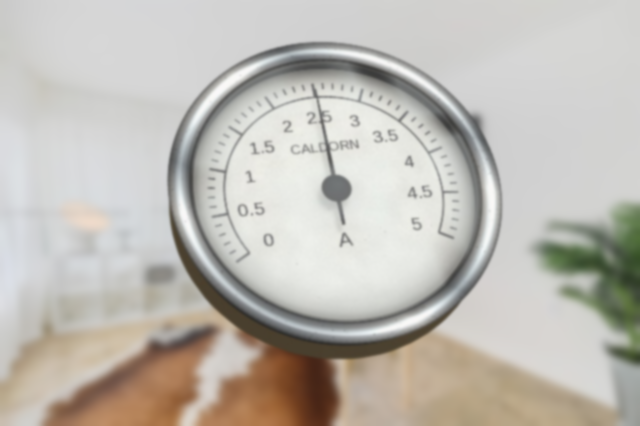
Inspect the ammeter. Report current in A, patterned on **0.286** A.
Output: **2.5** A
